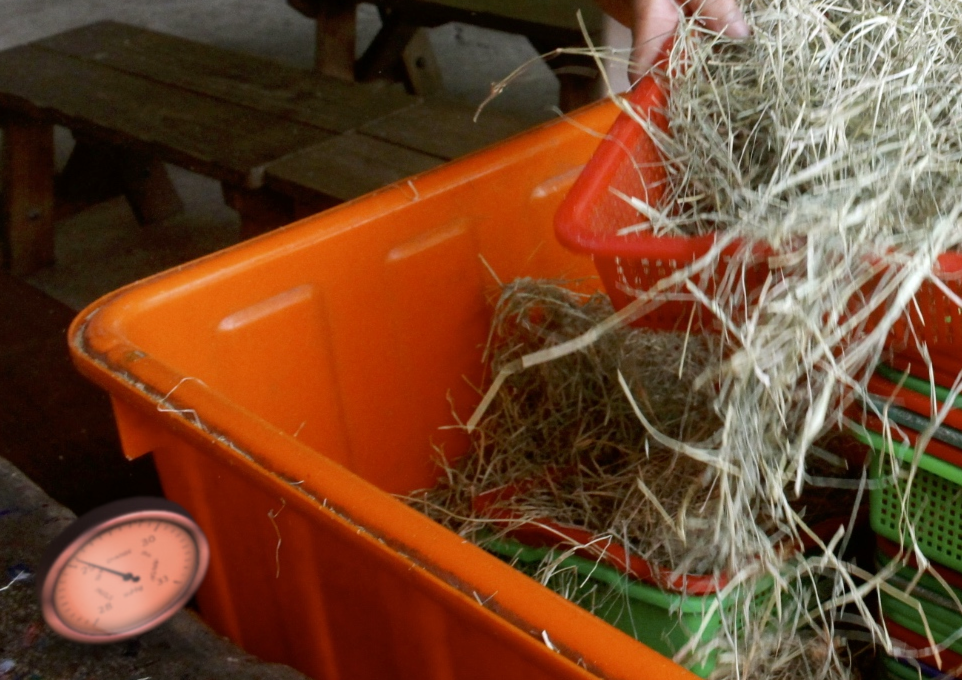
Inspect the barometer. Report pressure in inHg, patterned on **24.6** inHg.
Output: **29.1** inHg
